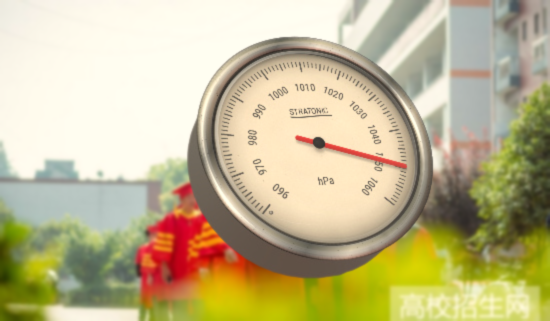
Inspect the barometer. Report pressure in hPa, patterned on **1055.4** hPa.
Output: **1050** hPa
